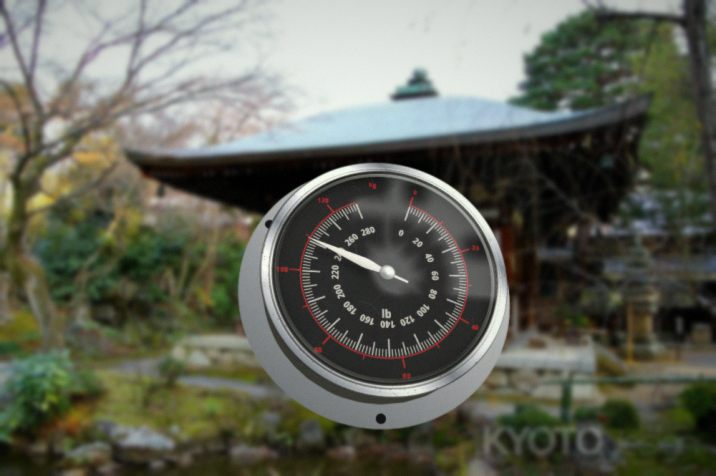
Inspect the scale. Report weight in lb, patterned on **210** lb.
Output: **240** lb
